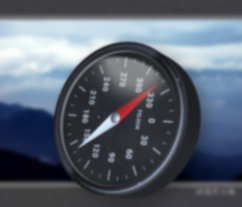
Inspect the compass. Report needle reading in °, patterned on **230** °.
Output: **320** °
